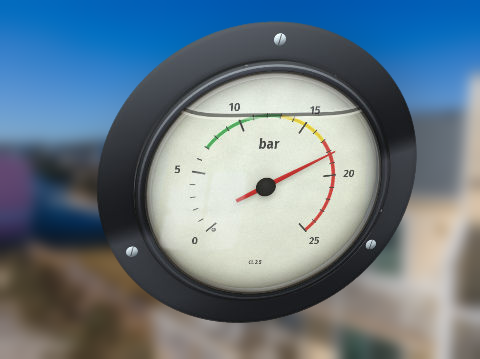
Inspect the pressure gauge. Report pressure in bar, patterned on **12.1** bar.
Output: **18** bar
